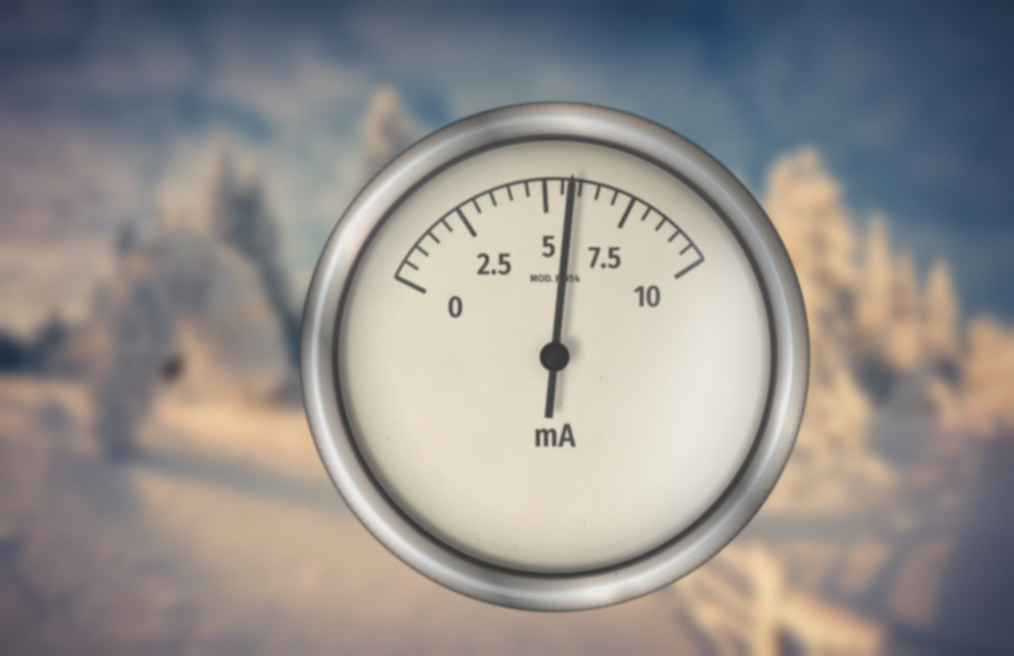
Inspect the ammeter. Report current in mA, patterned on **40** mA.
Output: **5.75** mA
